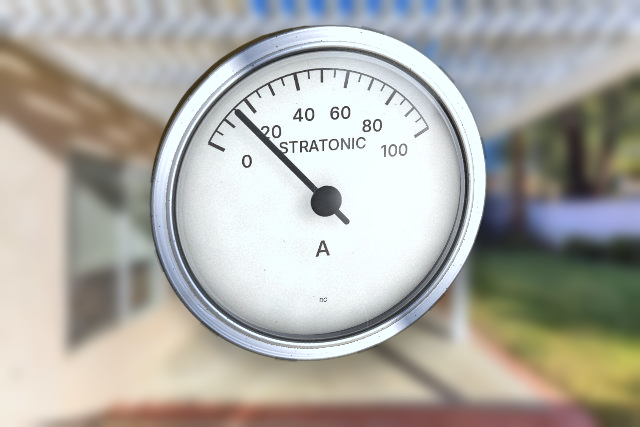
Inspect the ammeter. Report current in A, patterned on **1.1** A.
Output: **15** A
